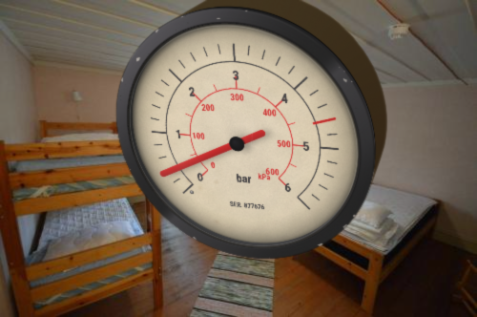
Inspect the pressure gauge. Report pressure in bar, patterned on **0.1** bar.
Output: **0.4** bar
